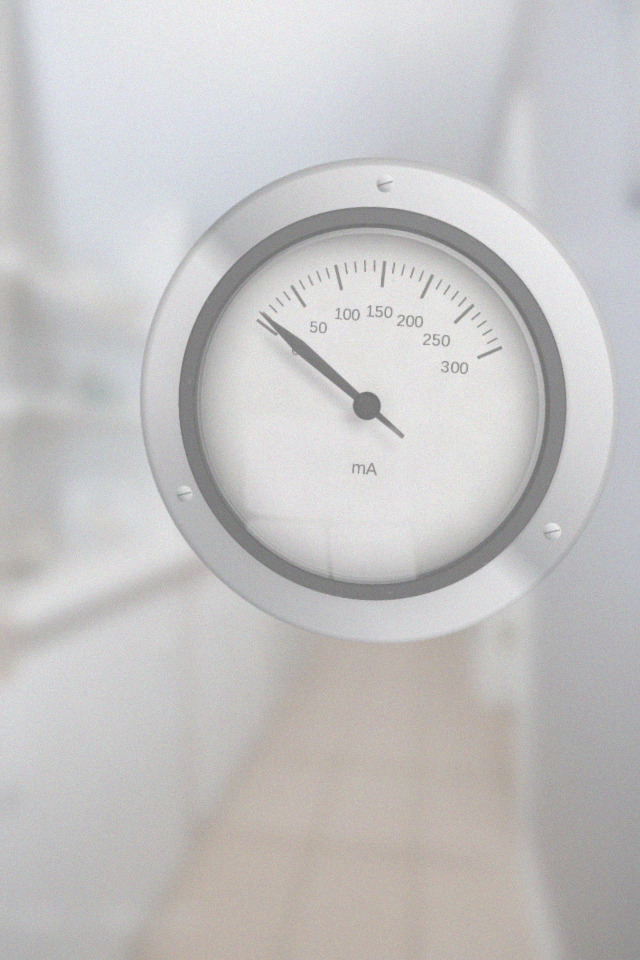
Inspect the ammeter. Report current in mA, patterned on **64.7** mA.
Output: **10** mA
